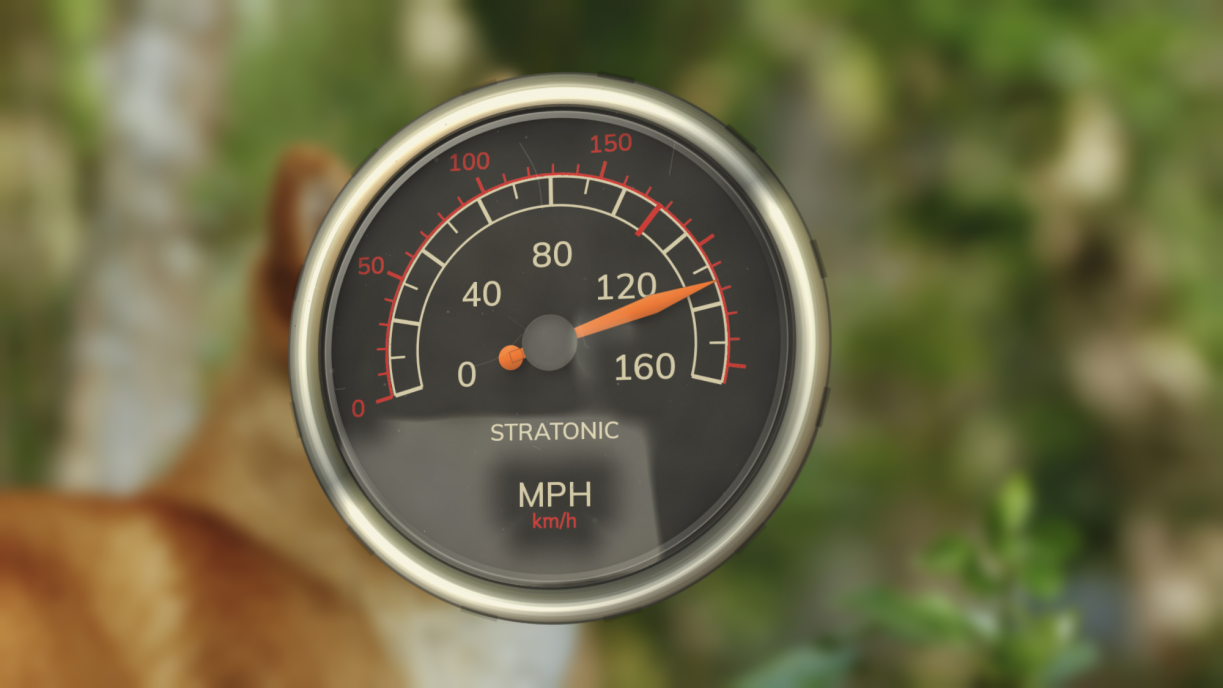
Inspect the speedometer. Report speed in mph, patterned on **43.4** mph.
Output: **135** mph
